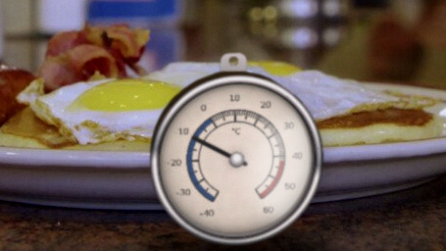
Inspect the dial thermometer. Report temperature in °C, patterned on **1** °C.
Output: **-10** °C
